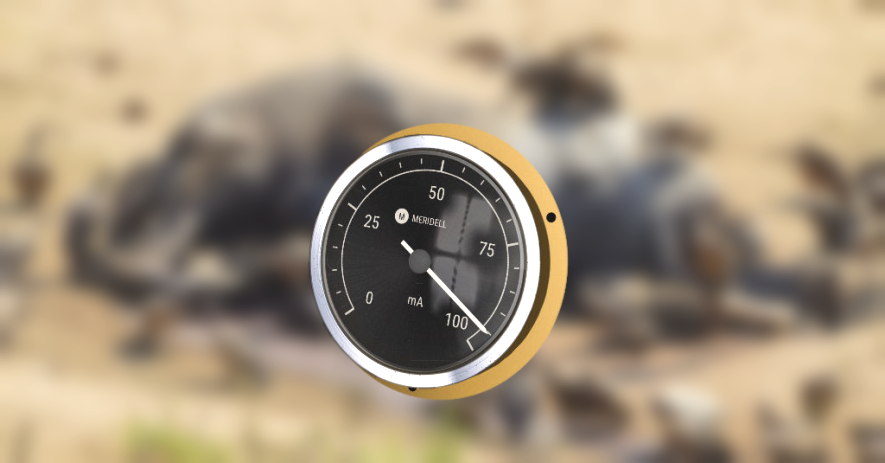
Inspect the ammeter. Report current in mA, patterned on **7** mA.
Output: **95** mA
